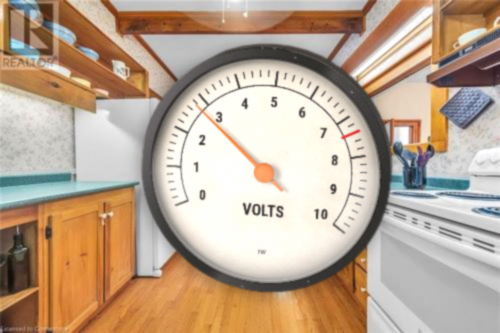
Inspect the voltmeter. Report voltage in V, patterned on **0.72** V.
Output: **2.8** V
